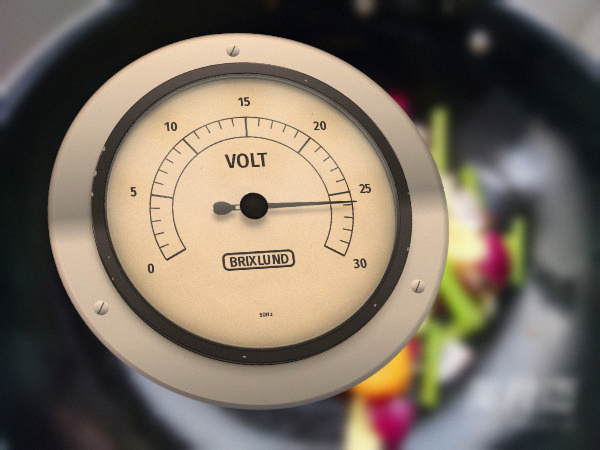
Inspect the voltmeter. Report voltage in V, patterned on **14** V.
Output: **26** V
